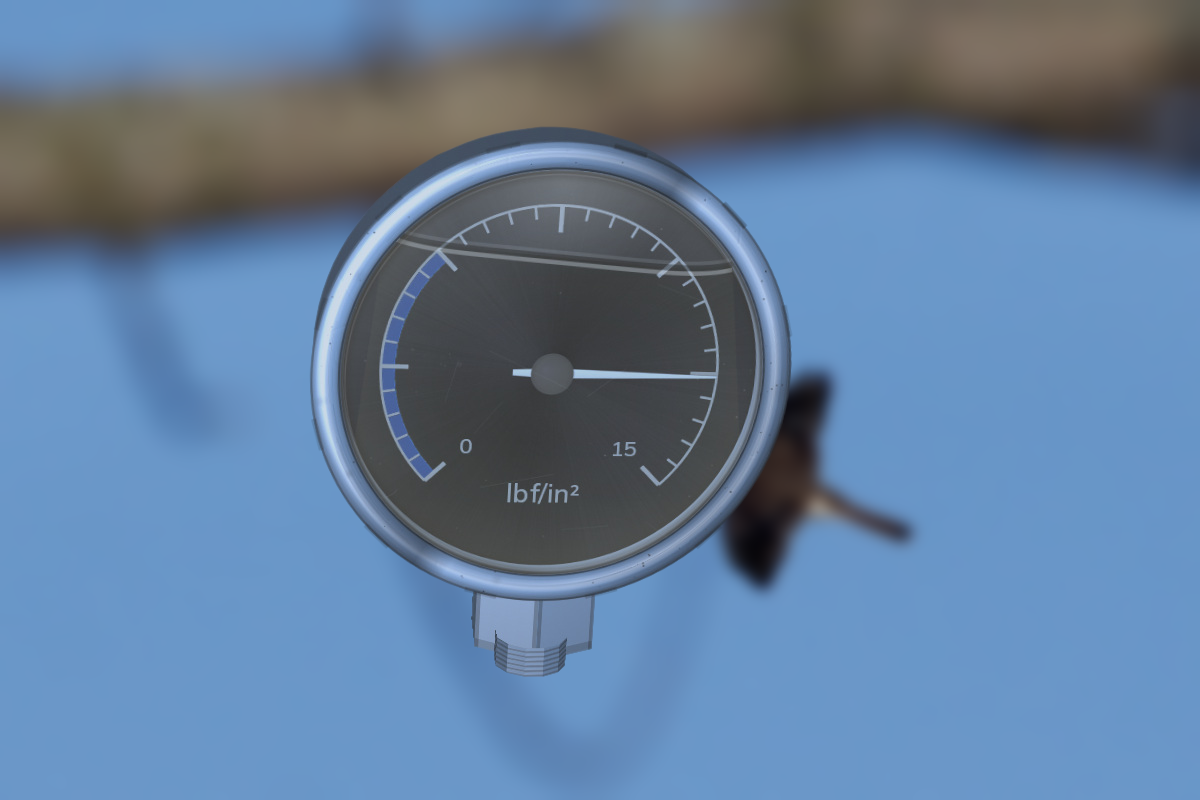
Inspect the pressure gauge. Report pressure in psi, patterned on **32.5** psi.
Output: **12.5** psi
